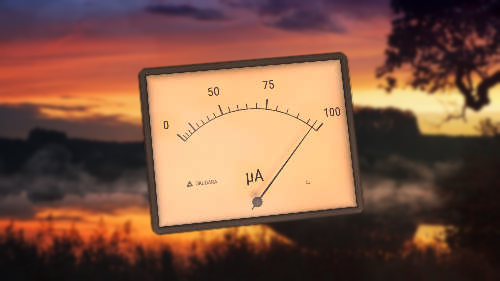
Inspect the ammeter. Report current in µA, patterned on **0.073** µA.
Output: **97.5** µA
